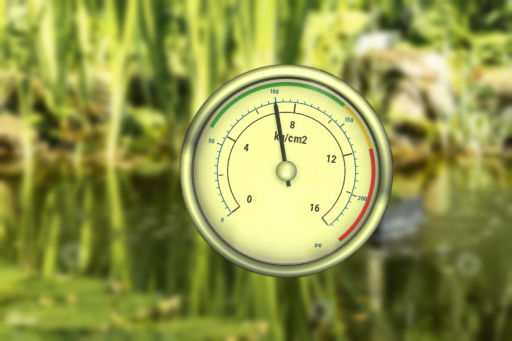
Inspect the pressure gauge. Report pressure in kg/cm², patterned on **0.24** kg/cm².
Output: **7** kg/cm²
